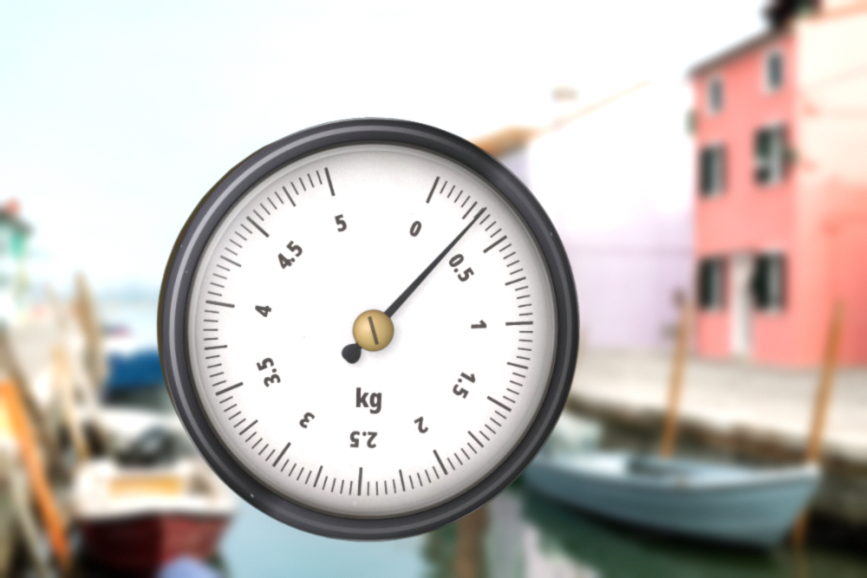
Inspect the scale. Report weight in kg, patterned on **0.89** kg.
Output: **0.3** kg
